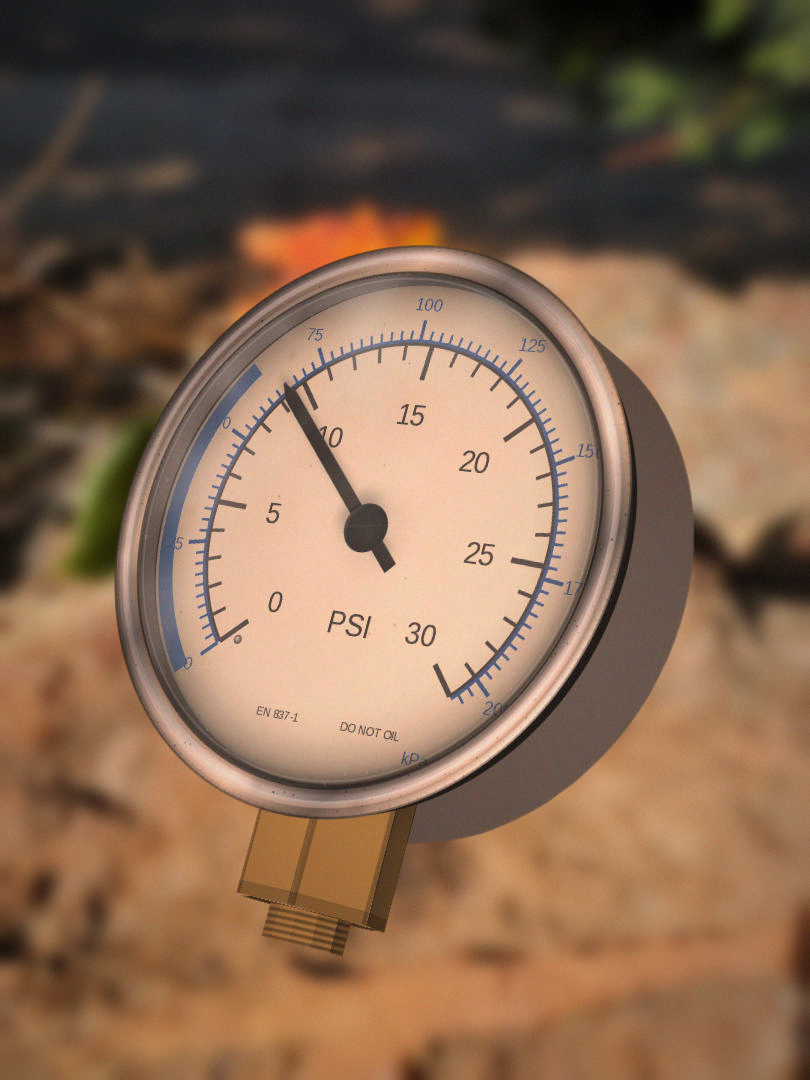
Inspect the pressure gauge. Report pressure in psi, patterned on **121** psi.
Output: **9.5** psi
